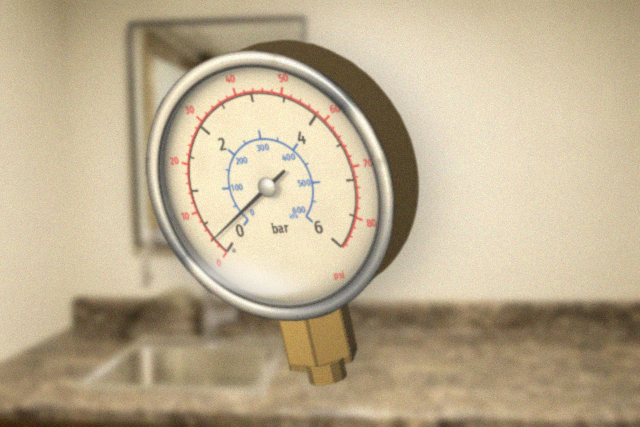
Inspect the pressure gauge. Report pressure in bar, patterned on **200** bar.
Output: **0.25** bar
